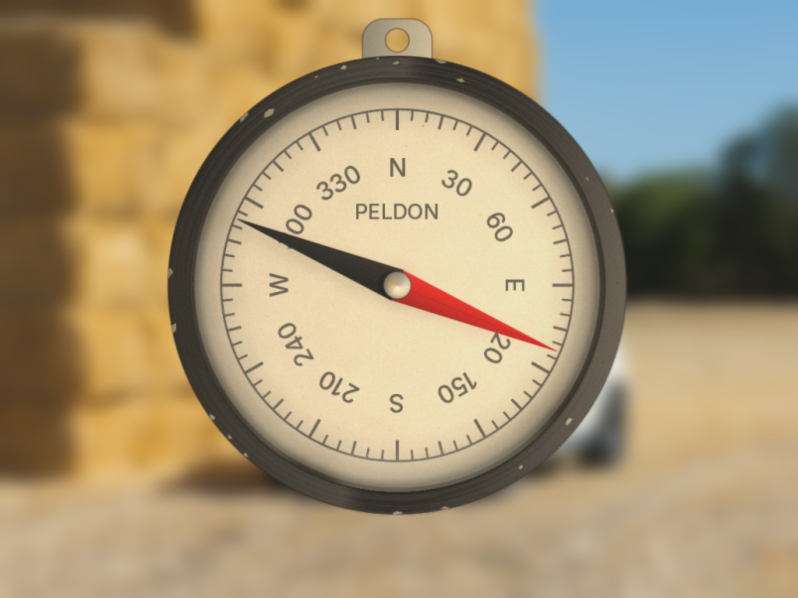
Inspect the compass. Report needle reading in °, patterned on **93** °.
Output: **112.5** °
